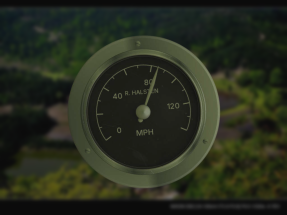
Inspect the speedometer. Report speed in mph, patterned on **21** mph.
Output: **85** mph
